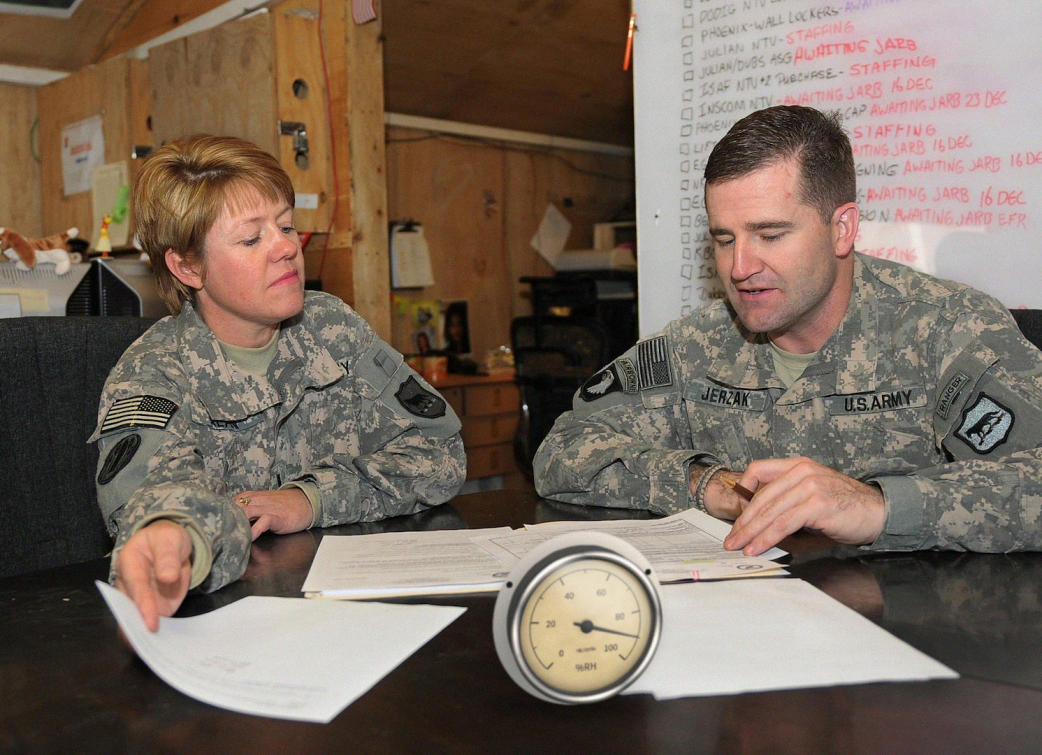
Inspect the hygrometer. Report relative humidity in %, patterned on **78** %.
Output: **90** %
